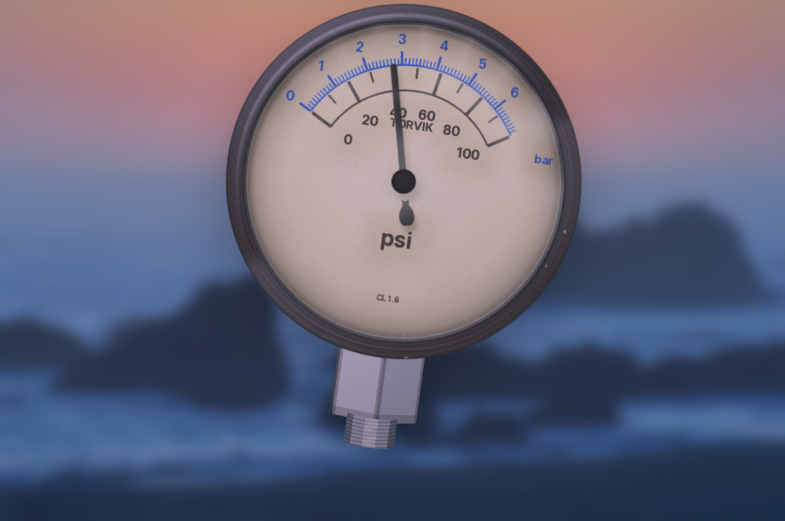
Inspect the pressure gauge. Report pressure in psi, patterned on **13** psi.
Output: **40** psi
